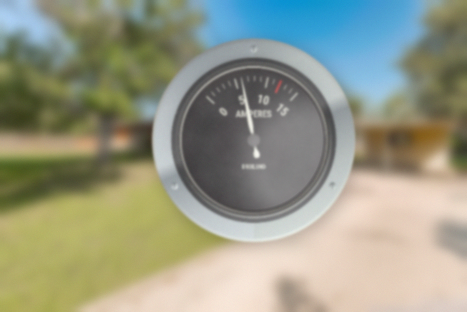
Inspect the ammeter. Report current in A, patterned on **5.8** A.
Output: **6** A
